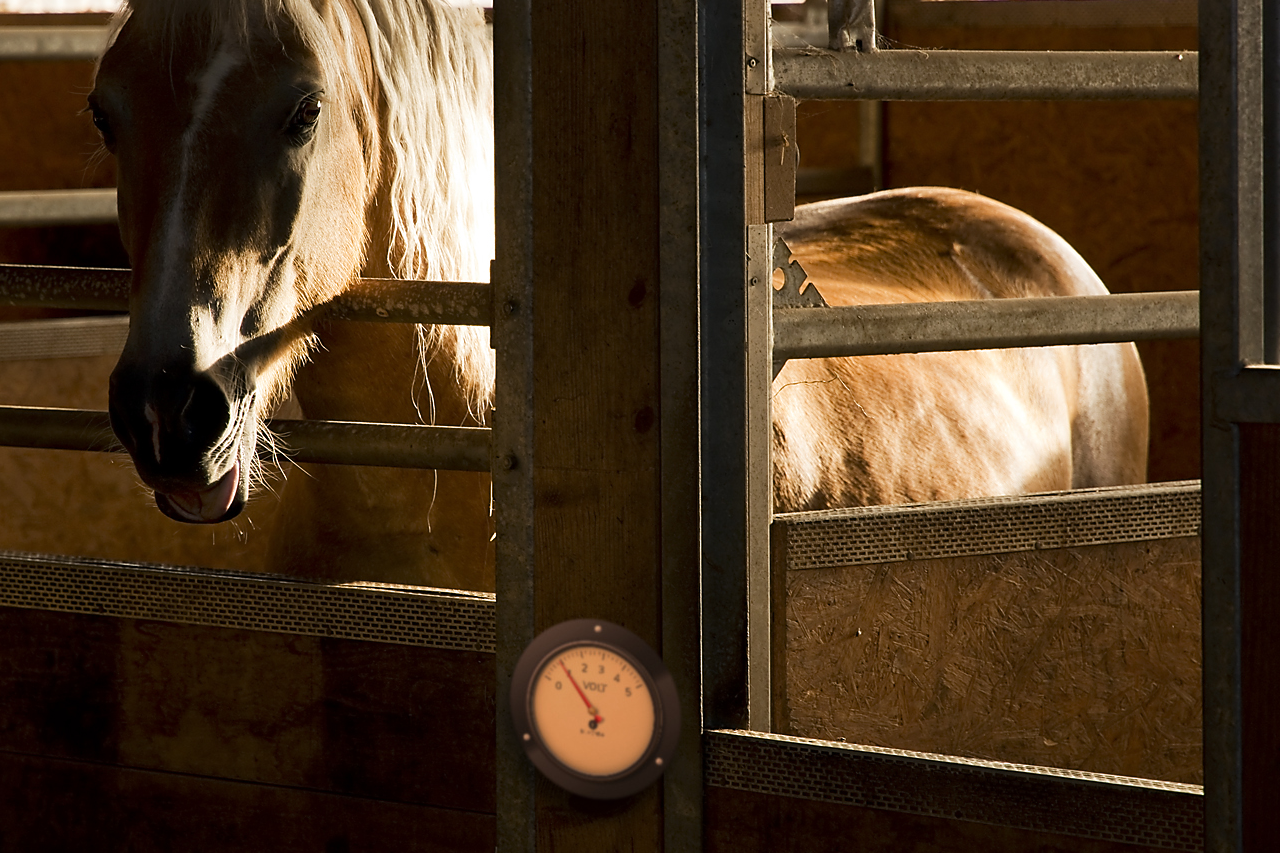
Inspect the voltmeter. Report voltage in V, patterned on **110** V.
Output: **1** V
